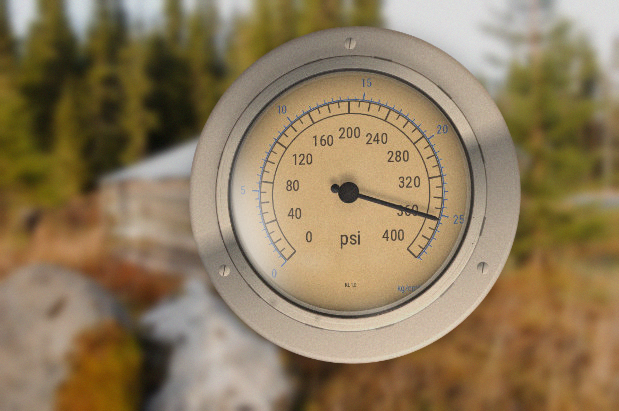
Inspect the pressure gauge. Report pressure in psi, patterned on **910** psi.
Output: **360** psi
